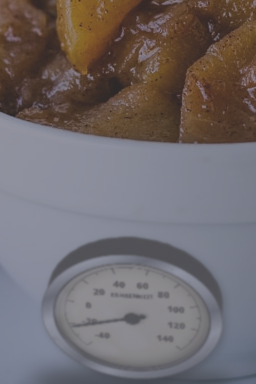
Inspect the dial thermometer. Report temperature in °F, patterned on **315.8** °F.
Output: **-20** °F
